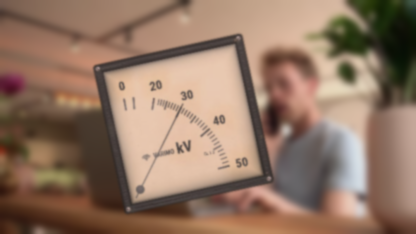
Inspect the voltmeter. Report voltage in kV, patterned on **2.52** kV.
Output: **30** kV
